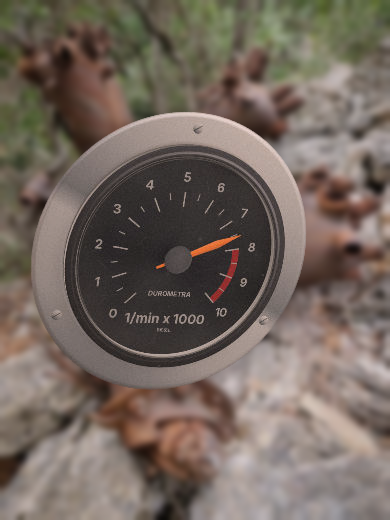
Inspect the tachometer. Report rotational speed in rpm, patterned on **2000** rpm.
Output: **7500** rpm
